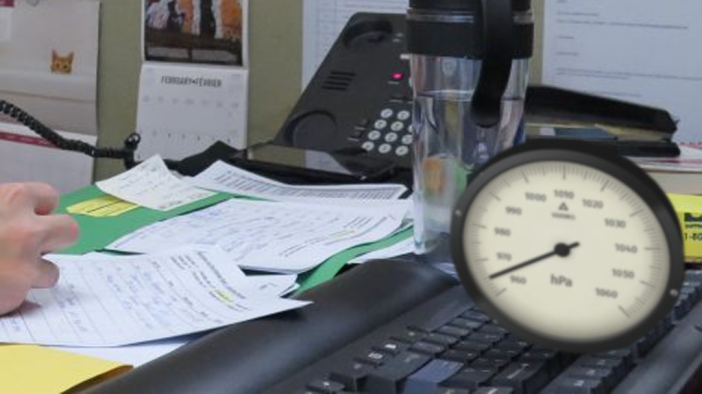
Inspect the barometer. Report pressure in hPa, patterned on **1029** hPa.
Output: **965** hPa
